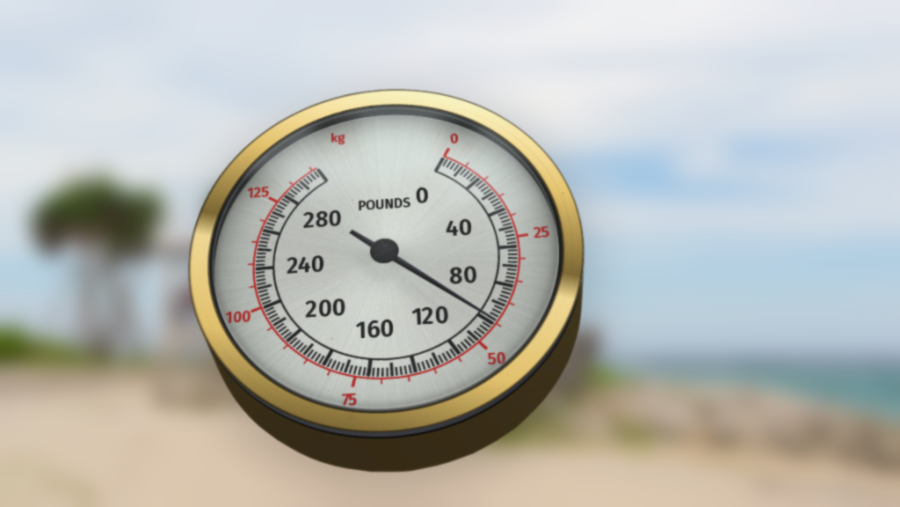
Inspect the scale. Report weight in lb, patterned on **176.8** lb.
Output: **100** lb
